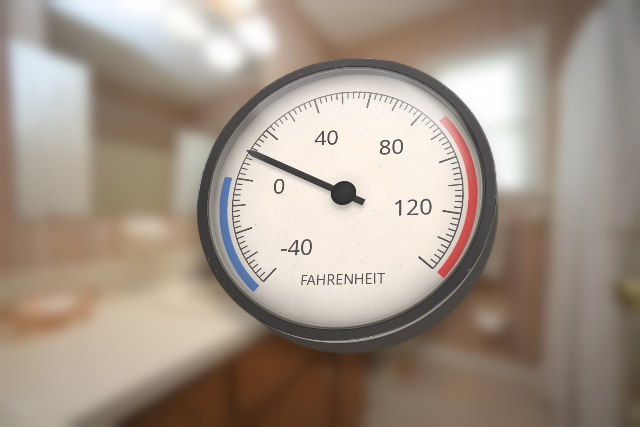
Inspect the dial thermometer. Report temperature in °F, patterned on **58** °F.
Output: **10** °F
